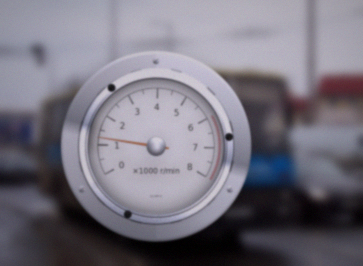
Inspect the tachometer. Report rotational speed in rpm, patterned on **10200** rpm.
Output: **1250** rpm
